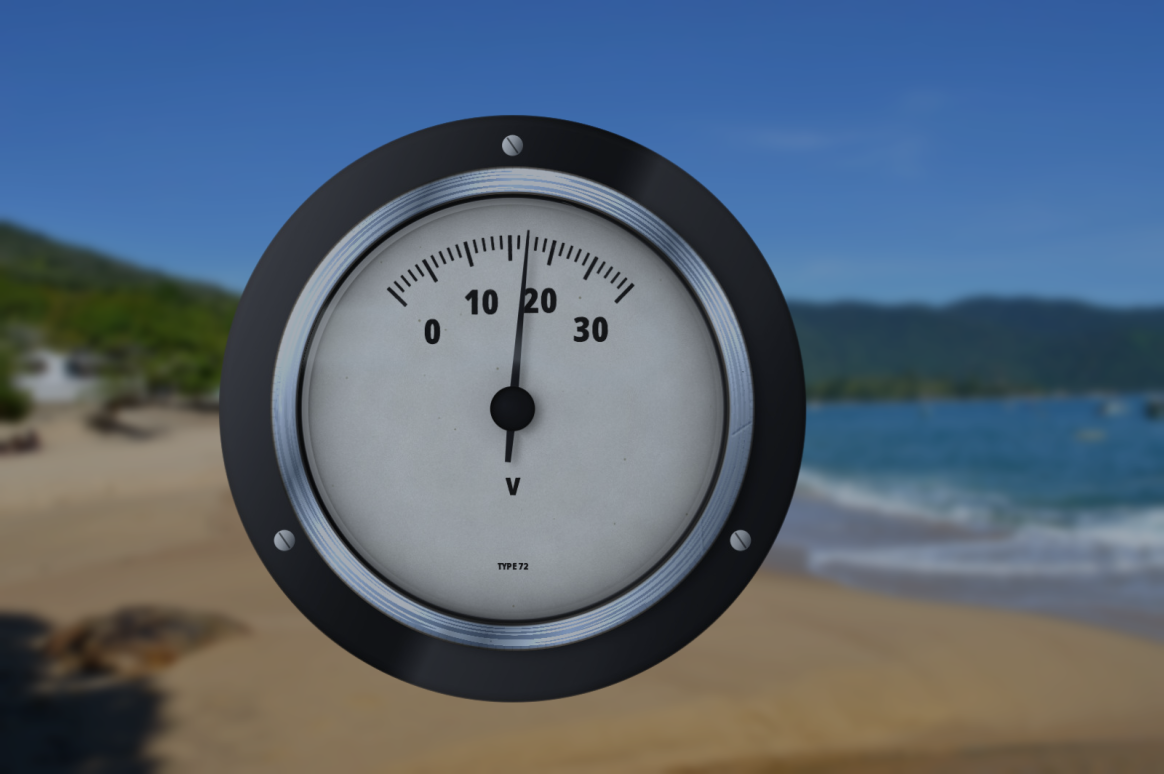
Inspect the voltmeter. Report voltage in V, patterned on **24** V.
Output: **17** V
